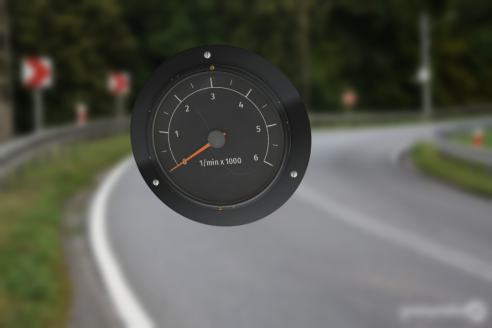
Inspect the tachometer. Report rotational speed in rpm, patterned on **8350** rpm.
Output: **0** rpm
